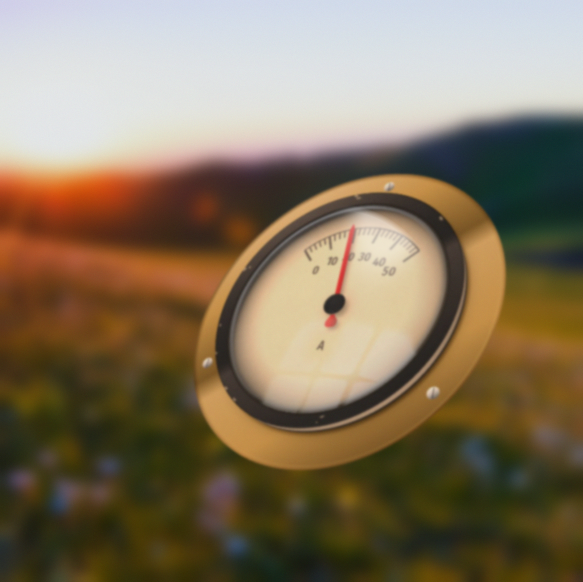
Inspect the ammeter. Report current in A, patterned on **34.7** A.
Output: **20** A
